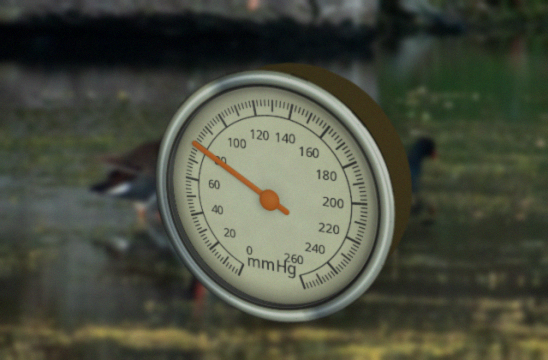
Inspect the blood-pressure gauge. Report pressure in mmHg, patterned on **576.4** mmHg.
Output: **80** mmHg
